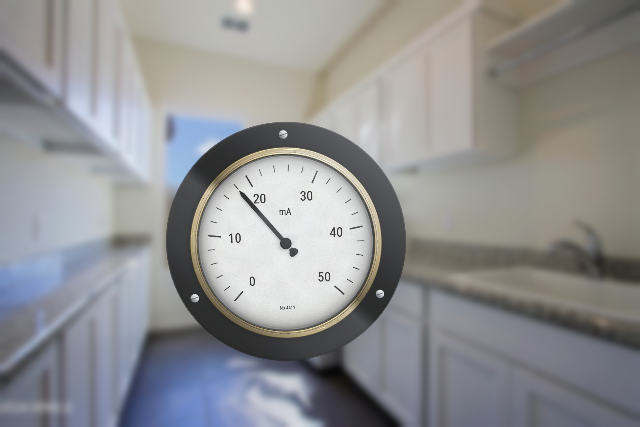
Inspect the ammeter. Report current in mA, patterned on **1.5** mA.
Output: **18** mA
